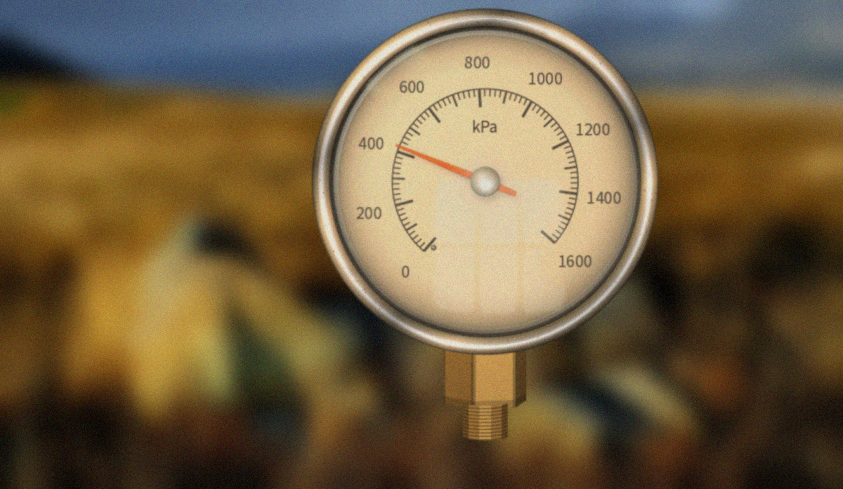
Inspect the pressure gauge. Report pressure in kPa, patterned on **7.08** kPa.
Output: **420** kPa
